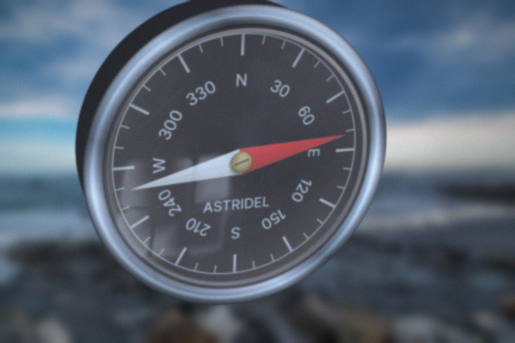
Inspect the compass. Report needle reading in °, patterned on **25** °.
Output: **80** °
